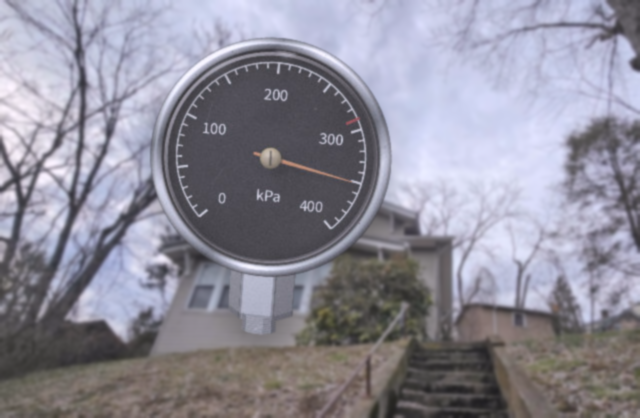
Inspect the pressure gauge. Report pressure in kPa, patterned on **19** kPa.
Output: **350** kPa
